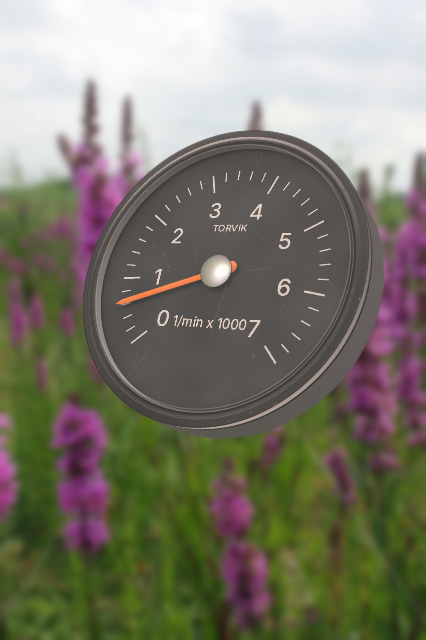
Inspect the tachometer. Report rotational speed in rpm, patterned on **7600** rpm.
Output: **600** rpm
